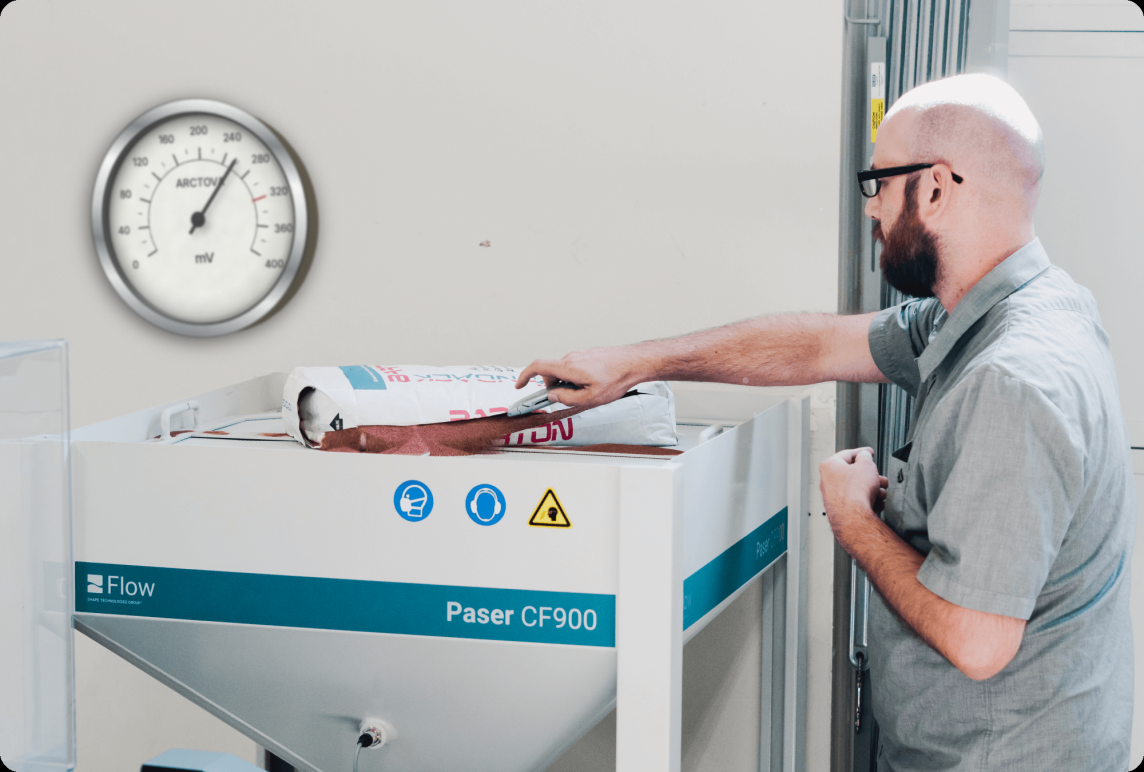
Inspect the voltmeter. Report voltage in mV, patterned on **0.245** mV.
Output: **260** mV
